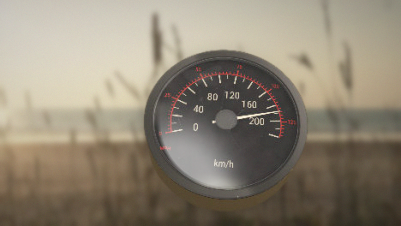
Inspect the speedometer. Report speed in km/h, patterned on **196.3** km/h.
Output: **190** km/h
